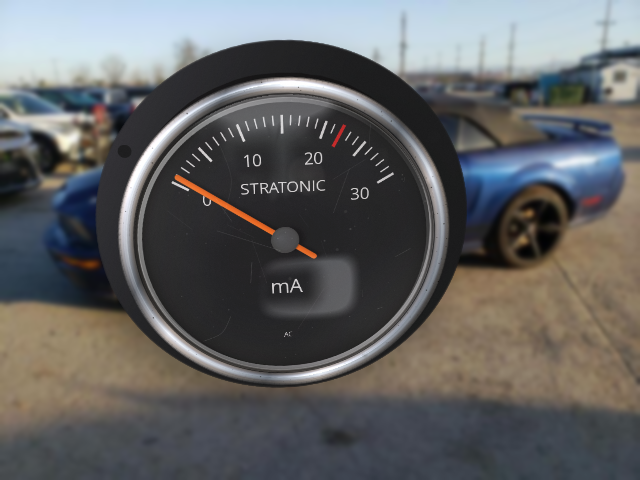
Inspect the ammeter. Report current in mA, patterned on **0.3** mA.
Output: **1** mA
